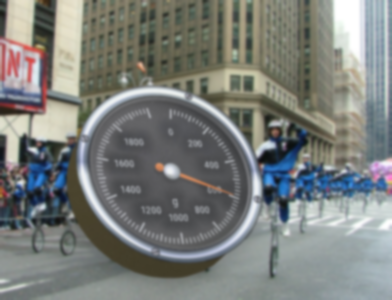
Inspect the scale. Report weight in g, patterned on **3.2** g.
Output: **600** g
